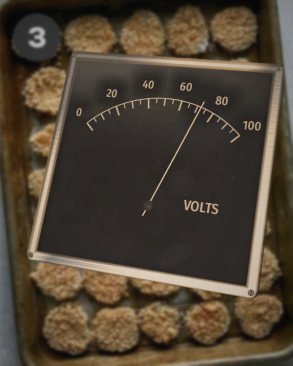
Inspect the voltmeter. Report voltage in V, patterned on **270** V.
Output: **72.5** V
